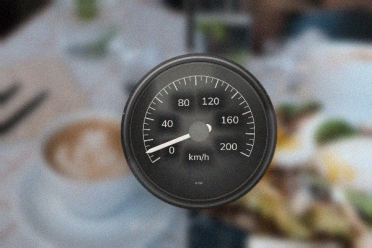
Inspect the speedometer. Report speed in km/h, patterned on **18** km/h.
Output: **10** km/h
